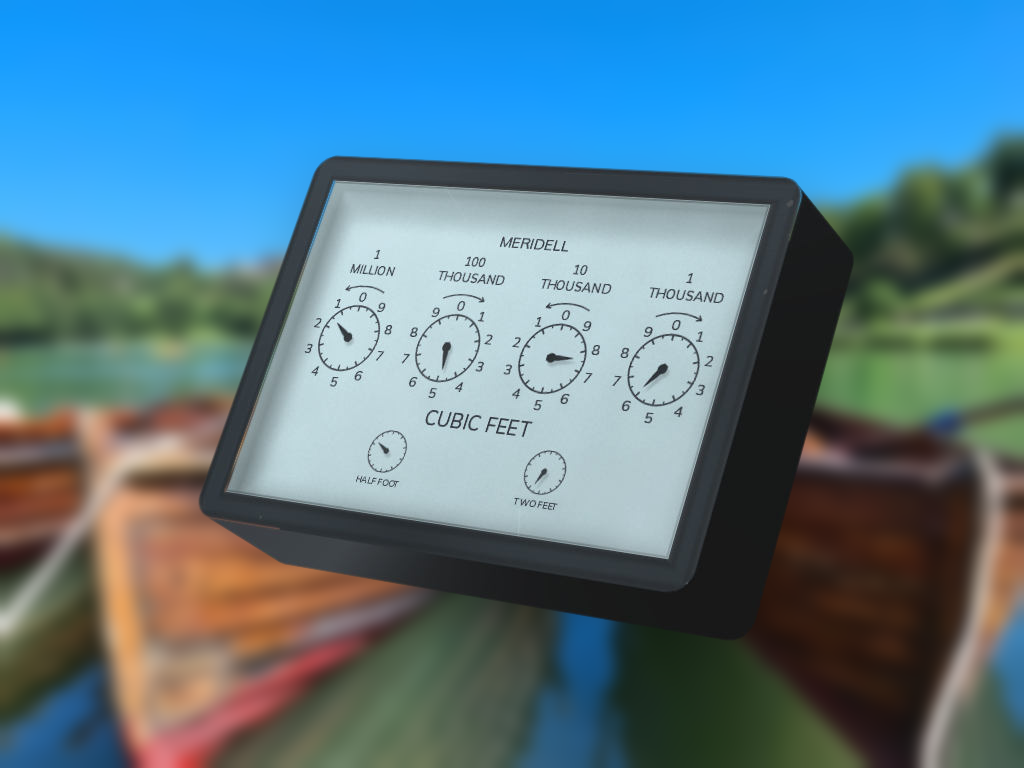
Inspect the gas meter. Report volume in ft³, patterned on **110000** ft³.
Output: **147600** ft³
